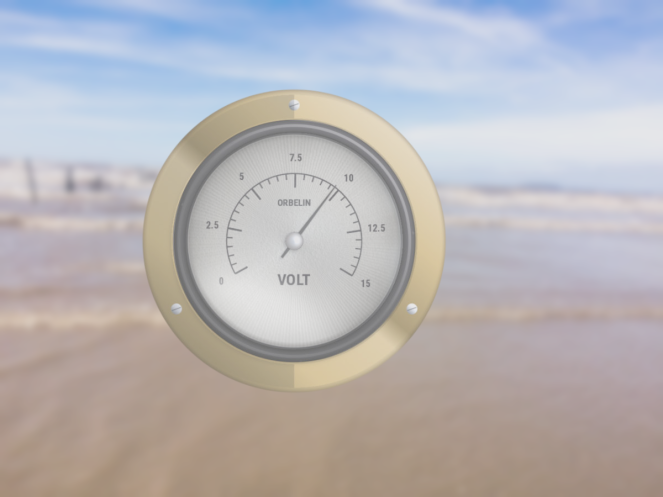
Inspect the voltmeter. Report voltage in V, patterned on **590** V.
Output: **9.75** V
